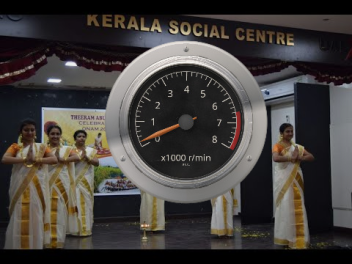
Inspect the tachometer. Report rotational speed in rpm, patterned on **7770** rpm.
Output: **200** rpm
